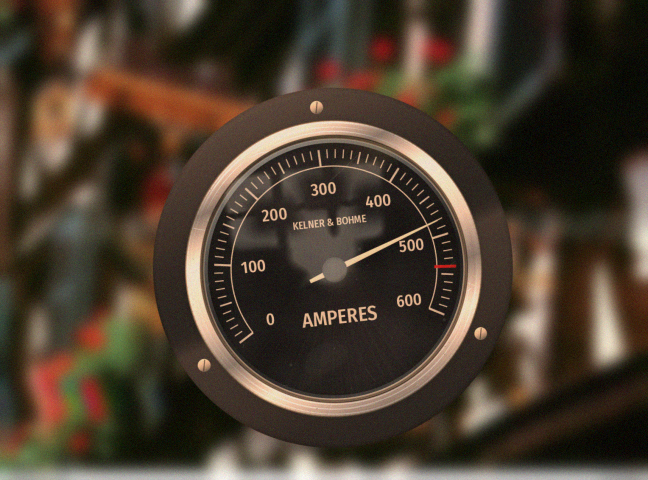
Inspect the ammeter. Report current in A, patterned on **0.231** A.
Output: **480** A
